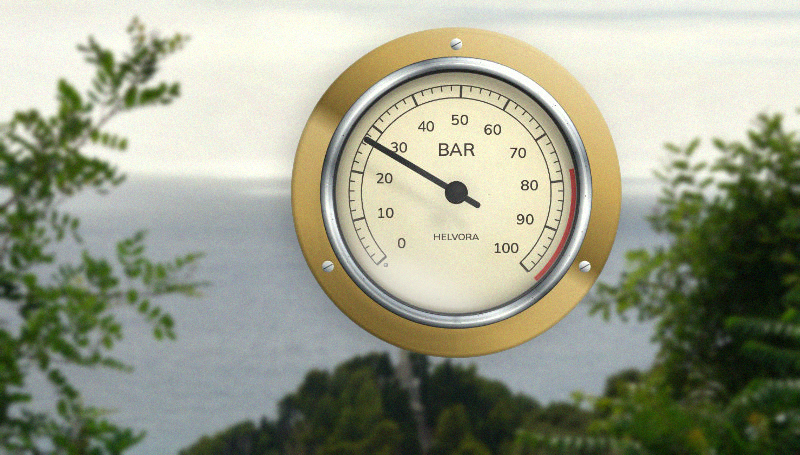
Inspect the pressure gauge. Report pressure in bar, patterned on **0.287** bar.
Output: **27** bar
